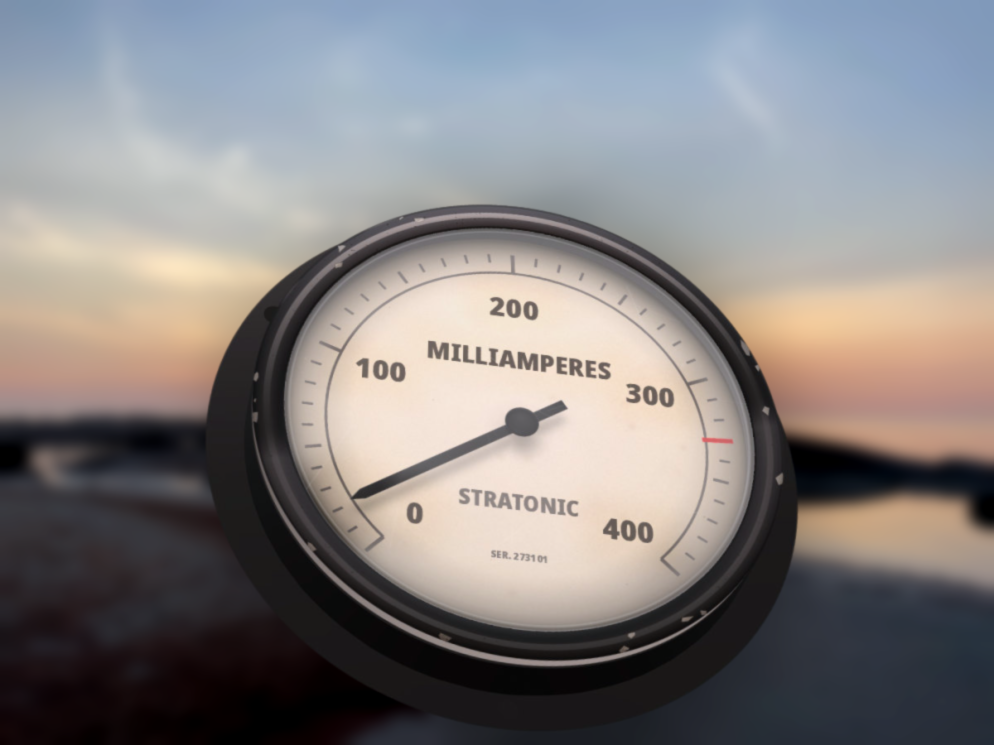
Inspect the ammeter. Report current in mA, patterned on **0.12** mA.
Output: **20** mA
